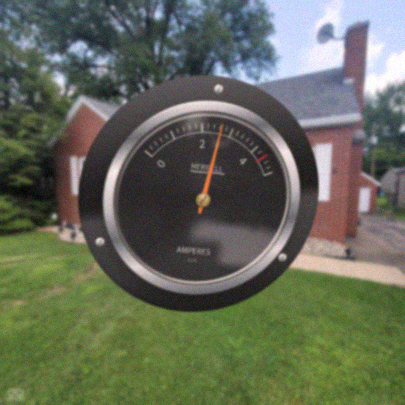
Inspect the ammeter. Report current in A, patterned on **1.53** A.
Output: **2.6** A
